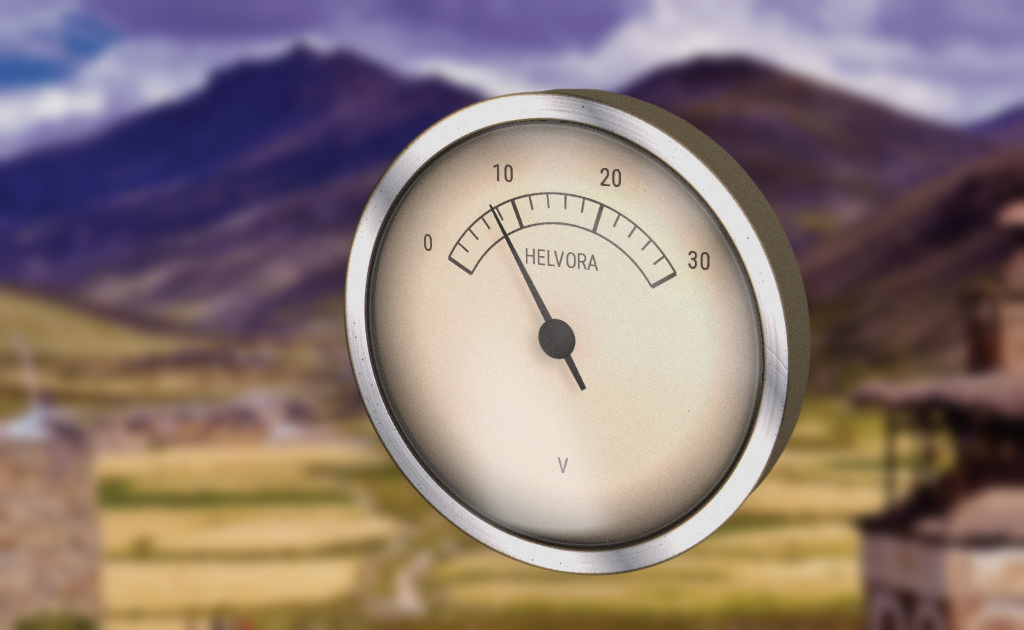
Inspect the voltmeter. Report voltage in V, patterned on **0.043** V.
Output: **8** V
